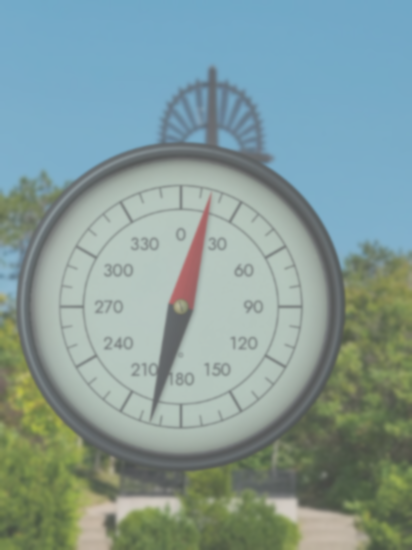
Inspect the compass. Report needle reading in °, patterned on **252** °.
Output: **15** °
